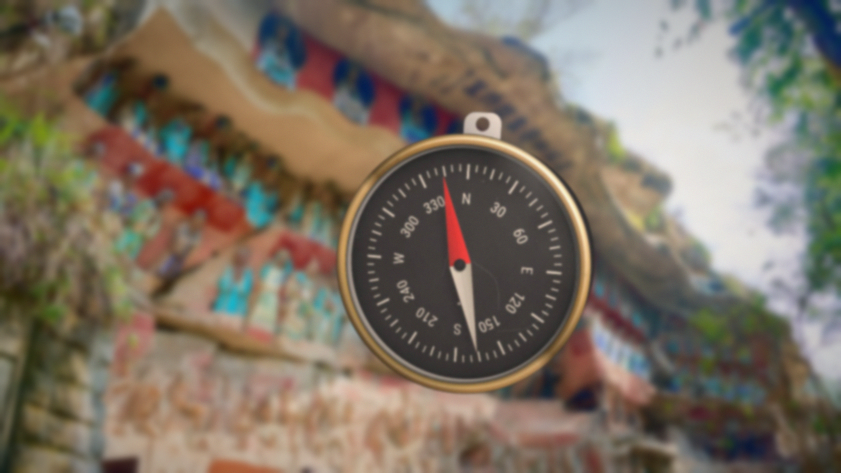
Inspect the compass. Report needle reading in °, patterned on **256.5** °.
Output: **345** °
